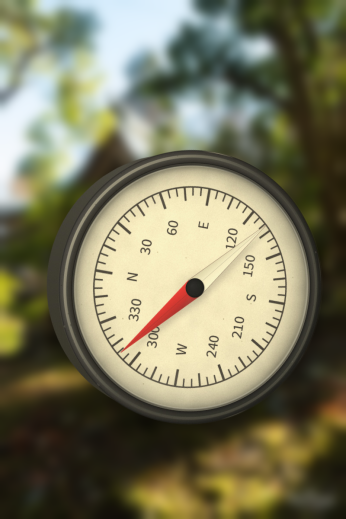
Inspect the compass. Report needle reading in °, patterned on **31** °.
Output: **310** °
